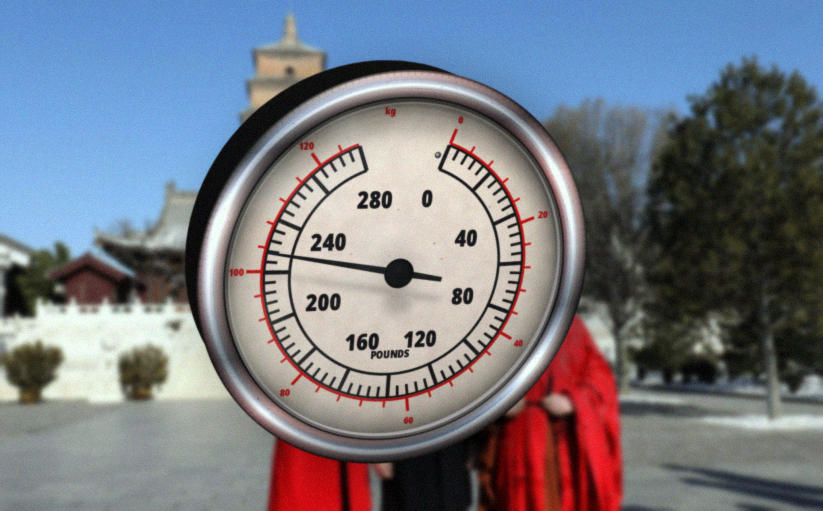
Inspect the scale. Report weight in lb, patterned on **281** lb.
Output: **228** lb
